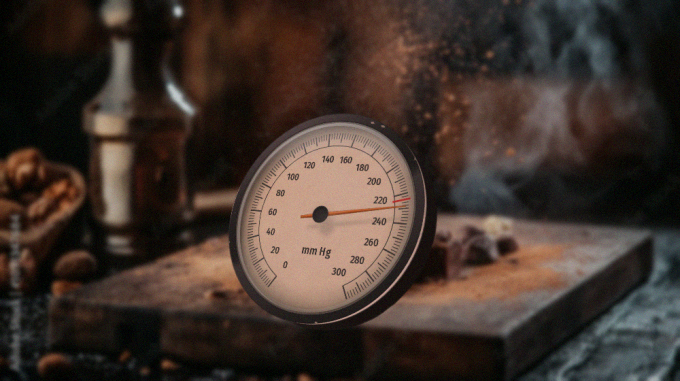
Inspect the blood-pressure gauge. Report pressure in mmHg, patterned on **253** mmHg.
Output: **230** mmHg
